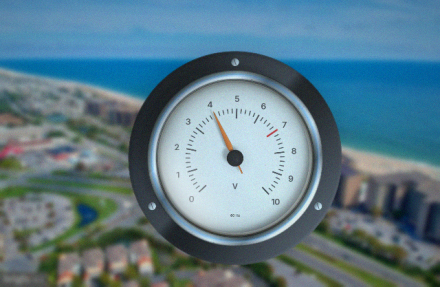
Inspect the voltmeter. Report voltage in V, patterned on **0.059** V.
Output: **4** V
